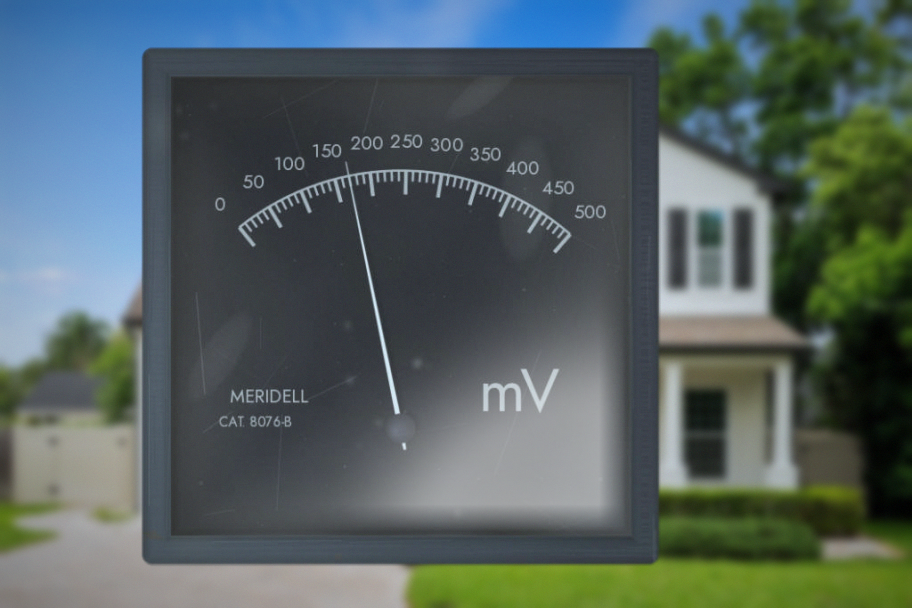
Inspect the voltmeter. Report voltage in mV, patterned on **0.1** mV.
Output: **170** mV
